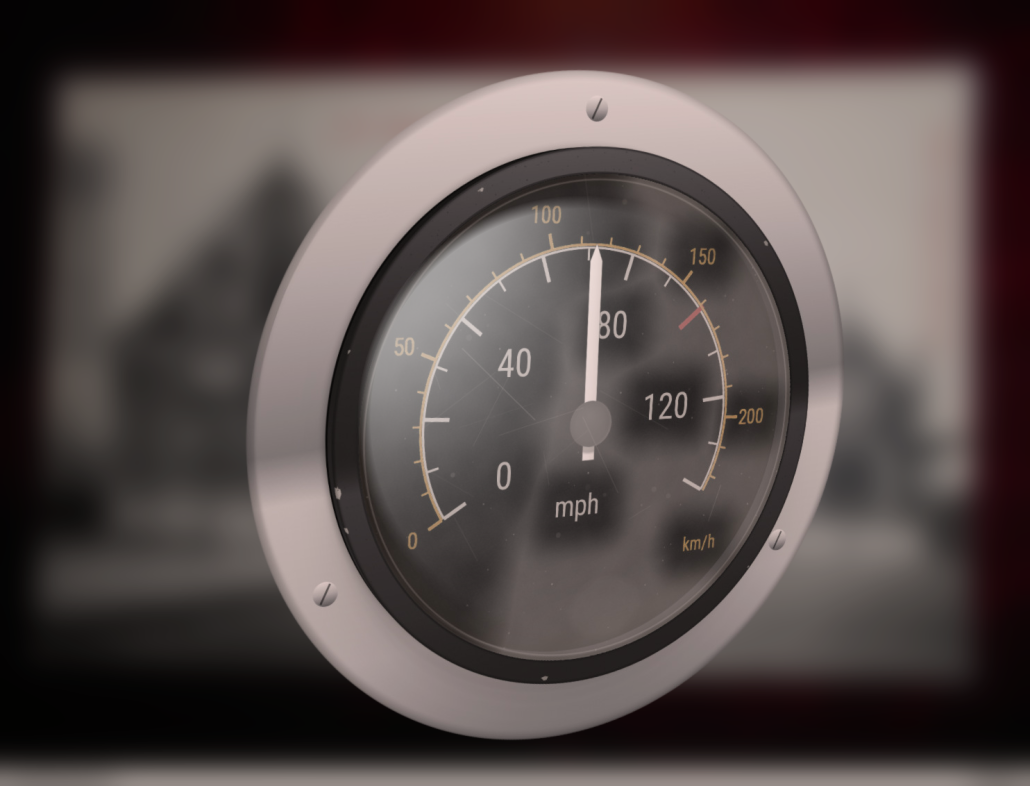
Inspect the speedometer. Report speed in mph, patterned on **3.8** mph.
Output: **70** mph
